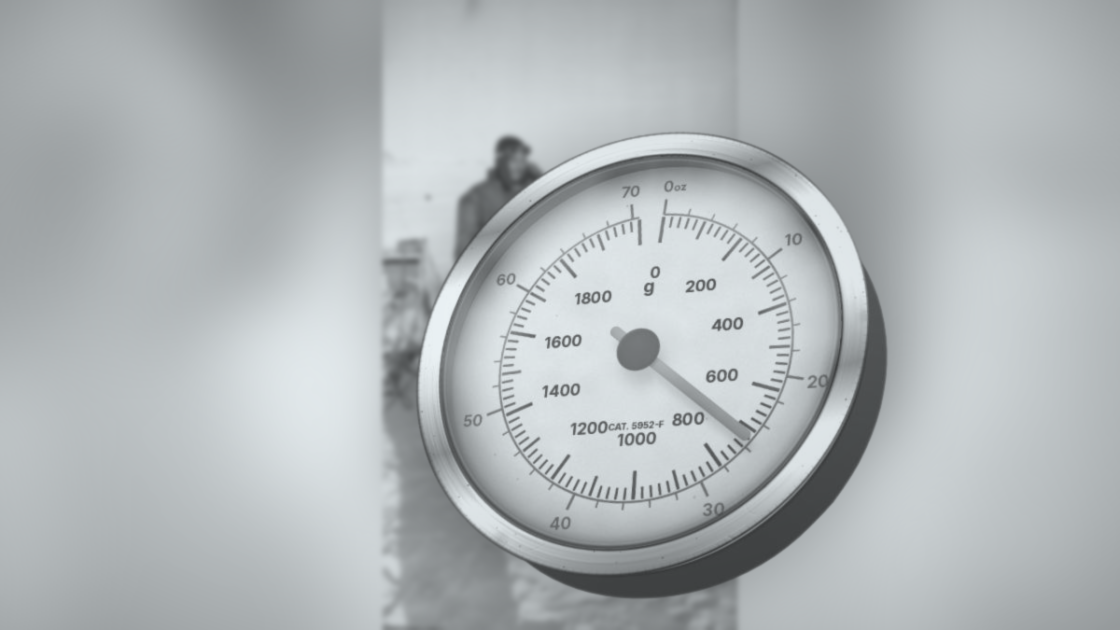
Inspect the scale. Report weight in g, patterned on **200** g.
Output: **720** g
